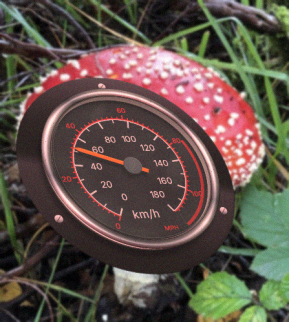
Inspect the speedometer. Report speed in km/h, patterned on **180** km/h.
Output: **50** km/h
